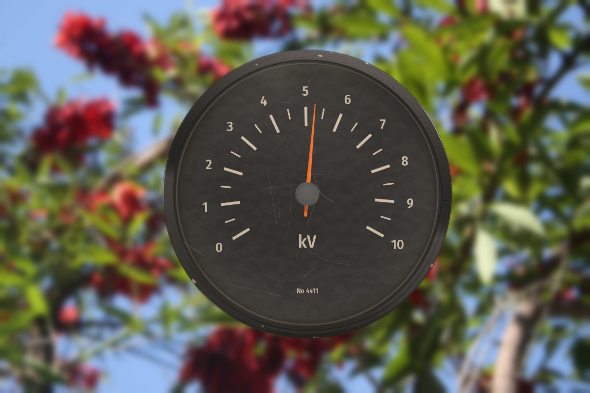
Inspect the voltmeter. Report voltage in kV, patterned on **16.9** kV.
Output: **5.25** kV
